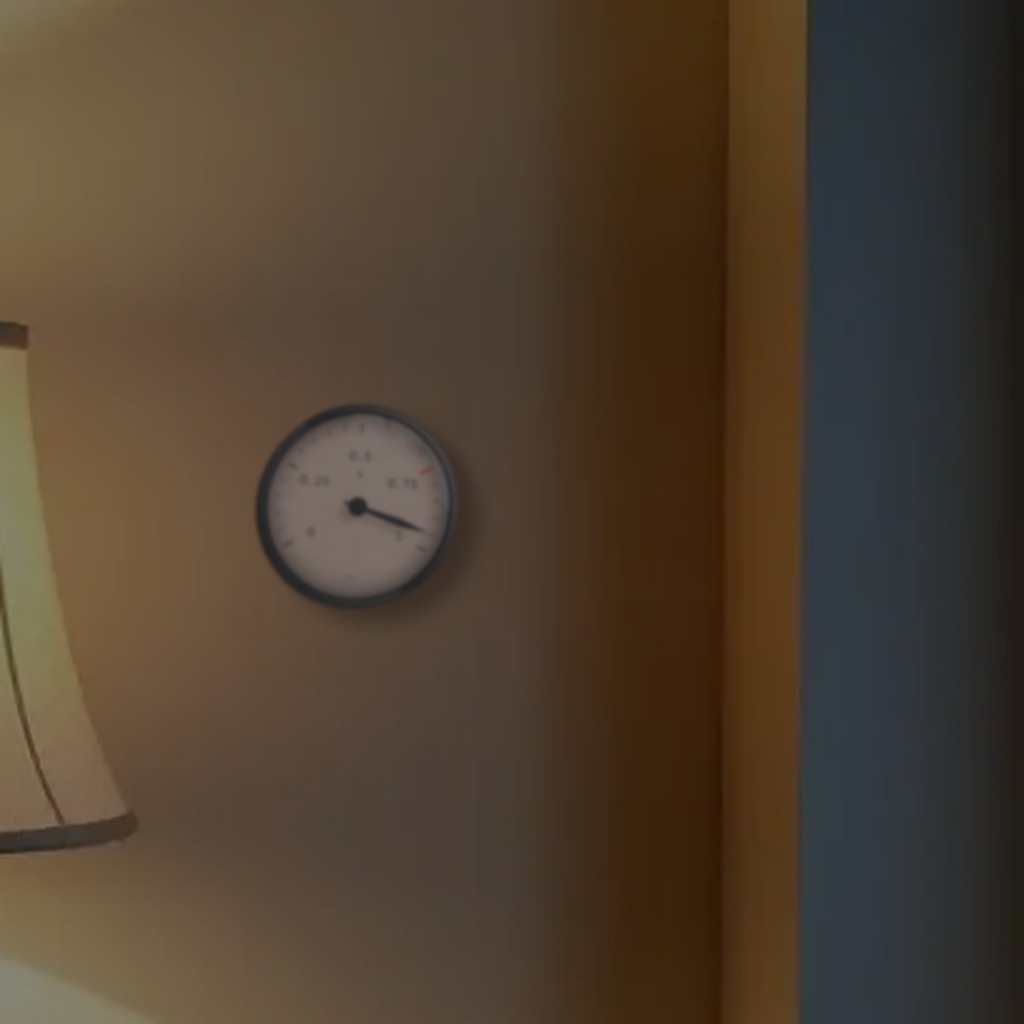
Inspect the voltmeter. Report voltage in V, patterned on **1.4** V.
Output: **0.95** V
